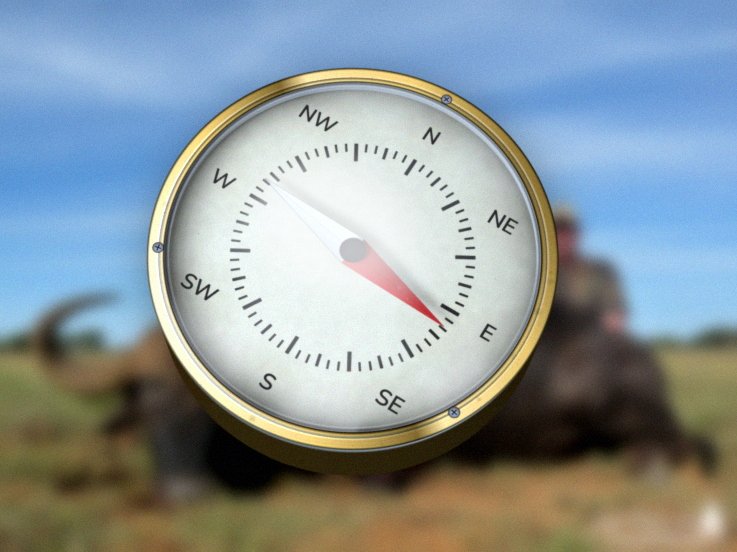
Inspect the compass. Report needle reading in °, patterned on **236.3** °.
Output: **100** °
